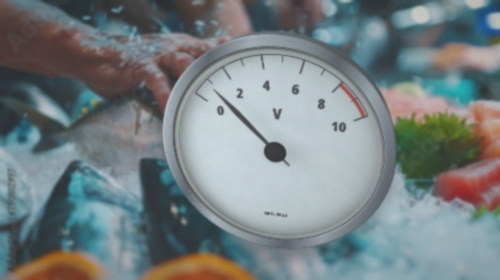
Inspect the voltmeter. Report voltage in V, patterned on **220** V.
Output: **1** V
